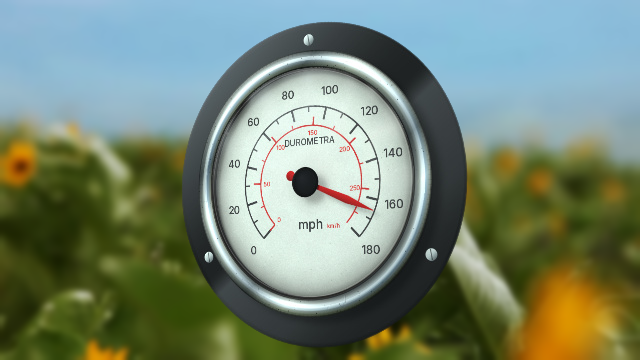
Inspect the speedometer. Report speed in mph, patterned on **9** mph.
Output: **165** mph
